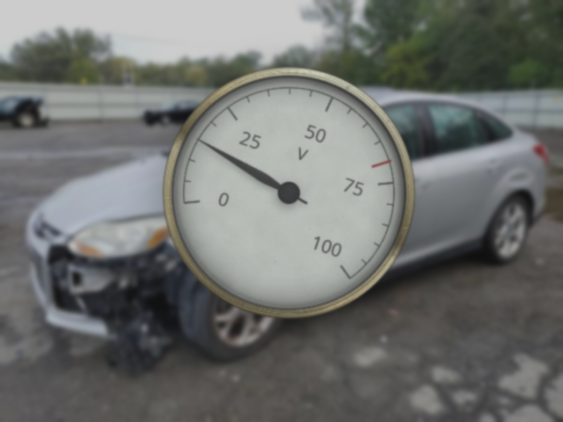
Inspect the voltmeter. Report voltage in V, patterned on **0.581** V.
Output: **15** V
